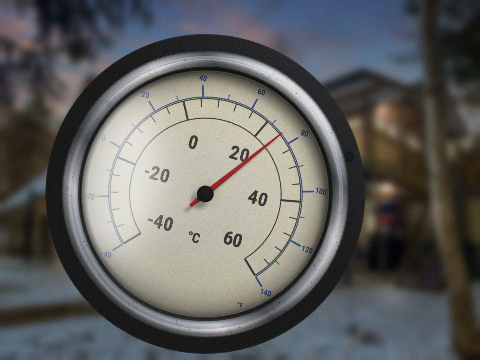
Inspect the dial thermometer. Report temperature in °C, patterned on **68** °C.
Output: **24** °C
